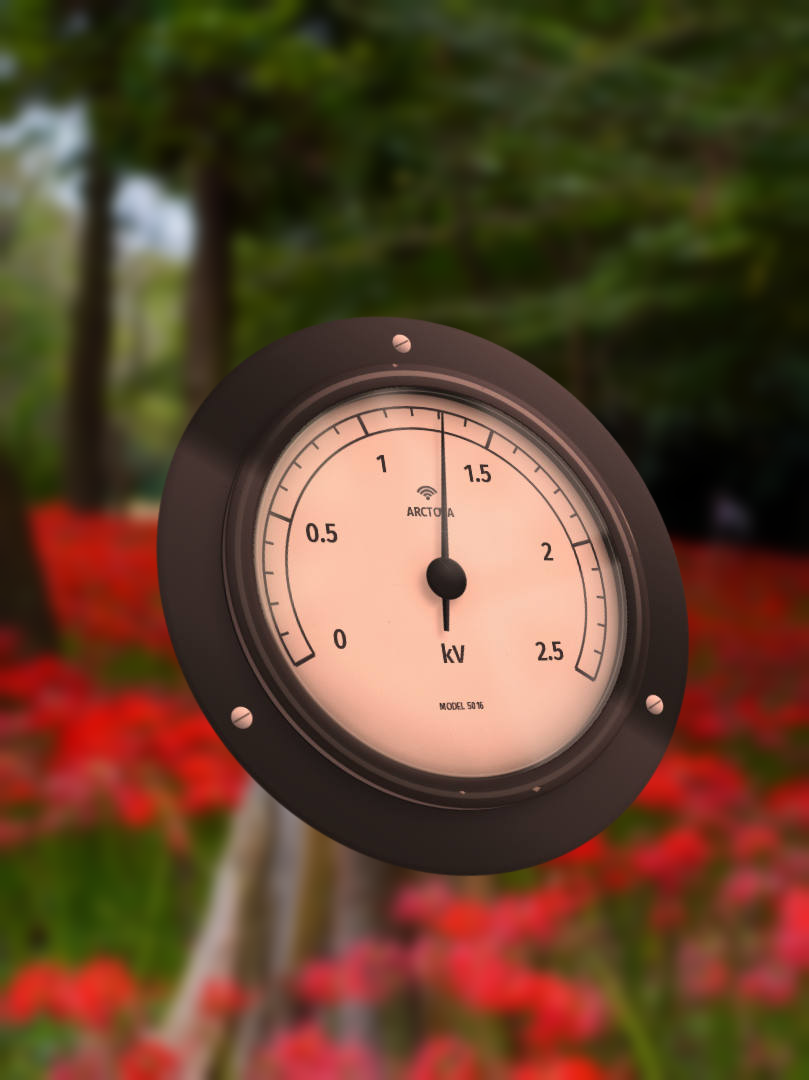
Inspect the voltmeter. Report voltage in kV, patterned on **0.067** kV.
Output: **1.3** kV
